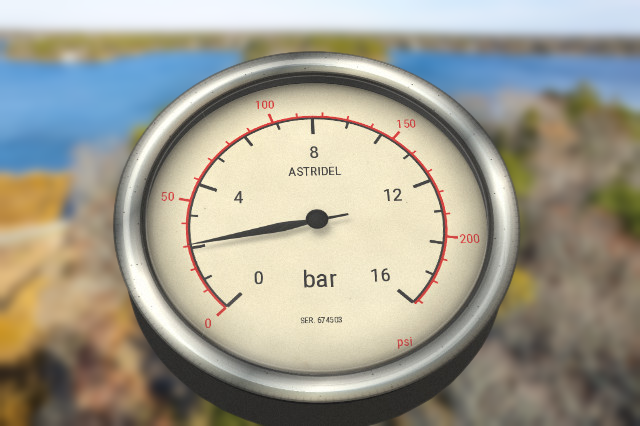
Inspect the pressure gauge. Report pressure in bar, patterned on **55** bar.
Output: **2** bar
